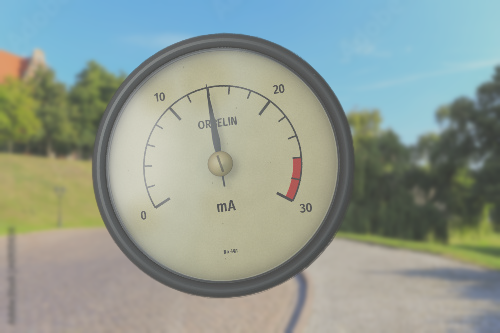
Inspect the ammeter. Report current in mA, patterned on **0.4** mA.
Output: **14** mA
